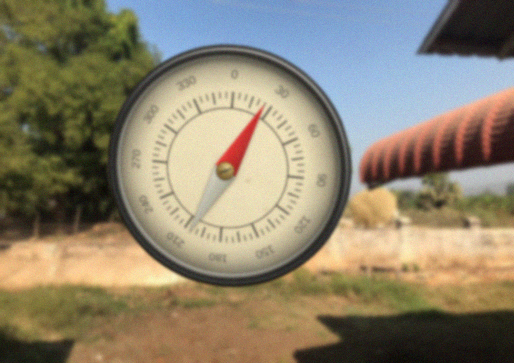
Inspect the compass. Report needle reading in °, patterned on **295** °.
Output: **25** °
